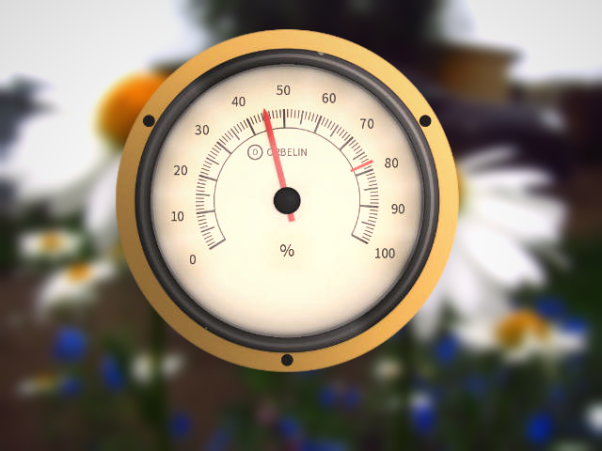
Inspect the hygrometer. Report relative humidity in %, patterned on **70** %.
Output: **45** %
